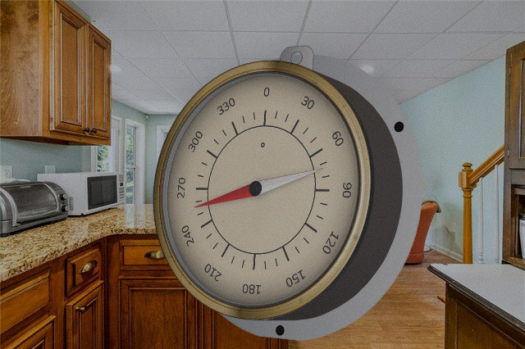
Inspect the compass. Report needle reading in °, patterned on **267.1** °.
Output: **255** °
